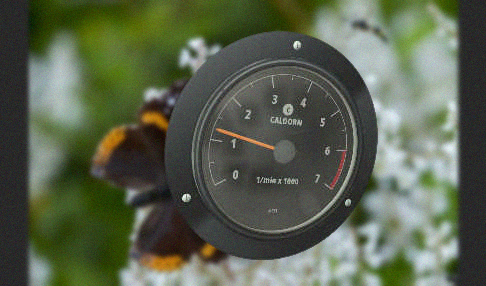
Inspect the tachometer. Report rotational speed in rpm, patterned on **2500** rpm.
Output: **1250** rpm
